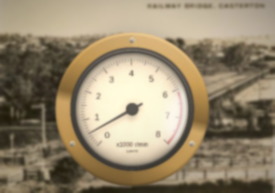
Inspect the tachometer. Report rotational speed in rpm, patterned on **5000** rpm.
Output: **500** rpm
